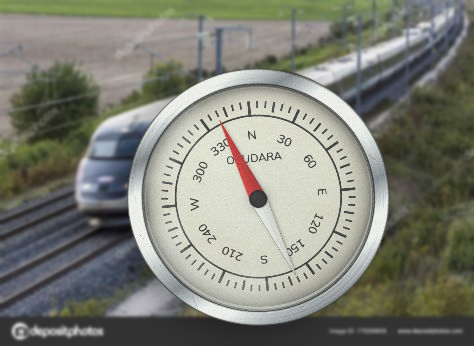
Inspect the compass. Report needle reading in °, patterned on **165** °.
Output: **340** °
